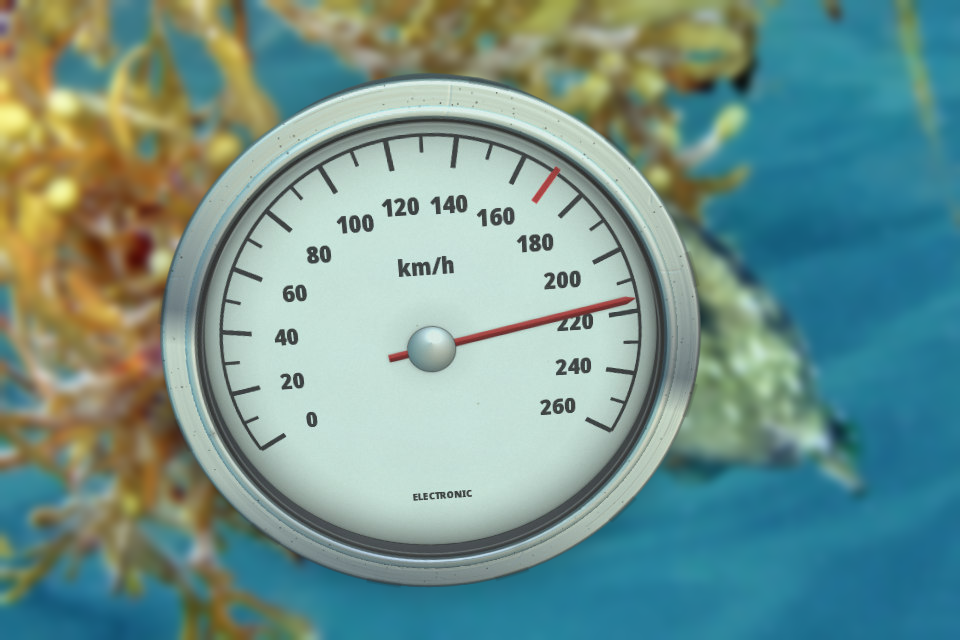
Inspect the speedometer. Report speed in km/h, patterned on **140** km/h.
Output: **215** km/h
